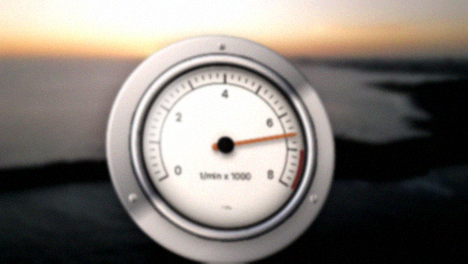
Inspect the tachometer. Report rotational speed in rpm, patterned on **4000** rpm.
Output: **6600** rpm
